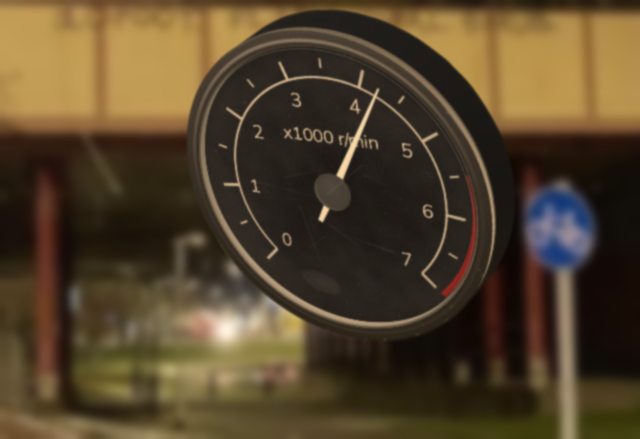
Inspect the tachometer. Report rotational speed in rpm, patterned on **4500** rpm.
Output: **4250** rpm
